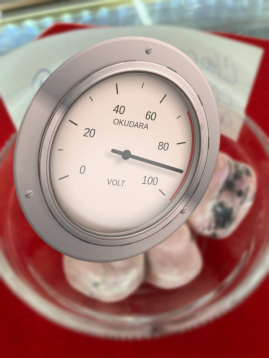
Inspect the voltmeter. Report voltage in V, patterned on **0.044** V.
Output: **90** V
